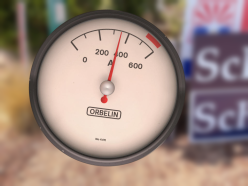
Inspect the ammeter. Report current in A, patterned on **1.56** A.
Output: **350** A
